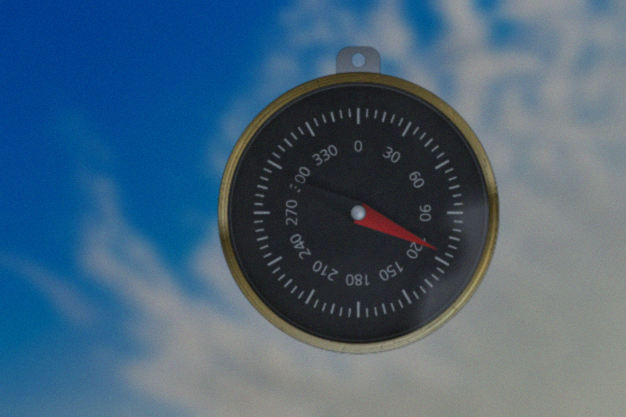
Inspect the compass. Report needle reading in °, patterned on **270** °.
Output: **115** °
